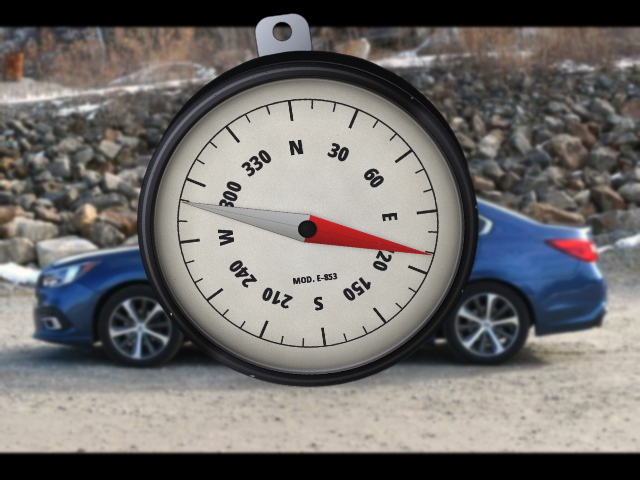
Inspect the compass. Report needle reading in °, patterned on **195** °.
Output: **110** °
